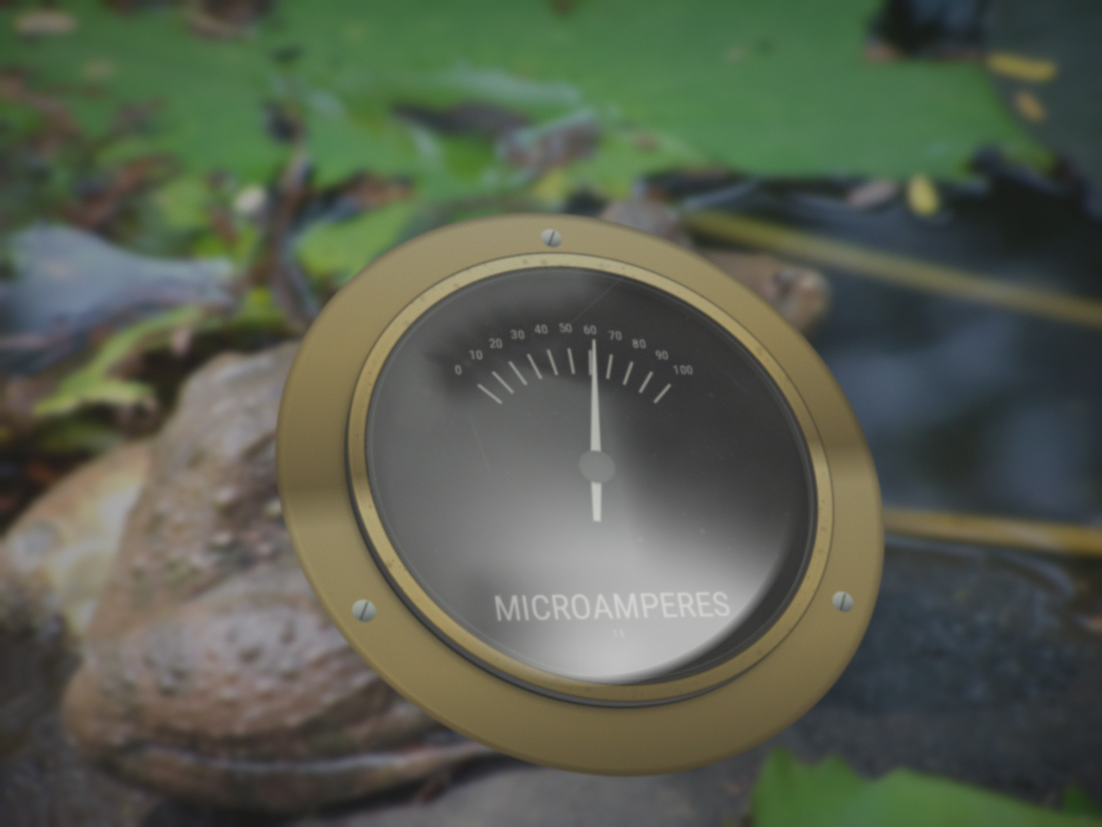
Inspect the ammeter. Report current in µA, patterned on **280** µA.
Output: **60** µA
